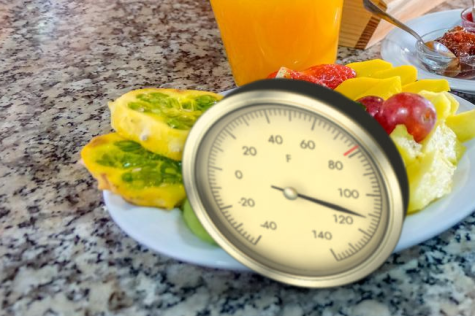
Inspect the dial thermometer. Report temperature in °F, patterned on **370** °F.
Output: **110** °F
